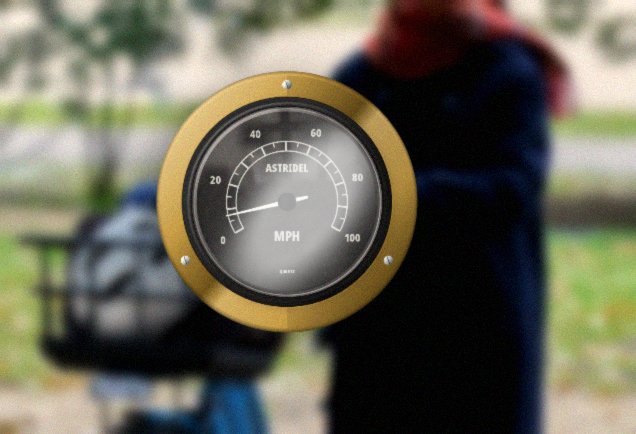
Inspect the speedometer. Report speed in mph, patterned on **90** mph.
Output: **7.5** mph
